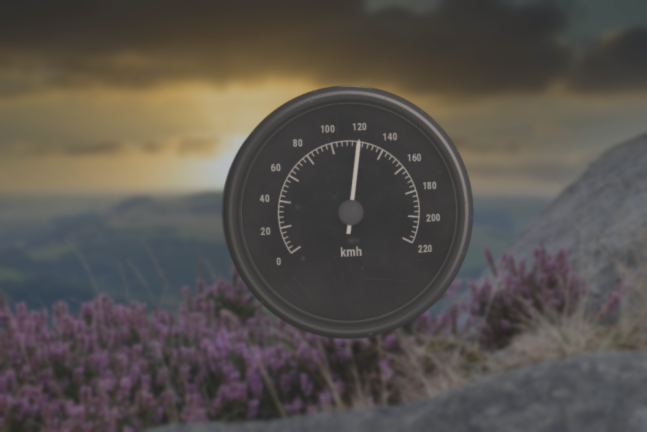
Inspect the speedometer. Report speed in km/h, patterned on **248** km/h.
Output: **120** km/h
